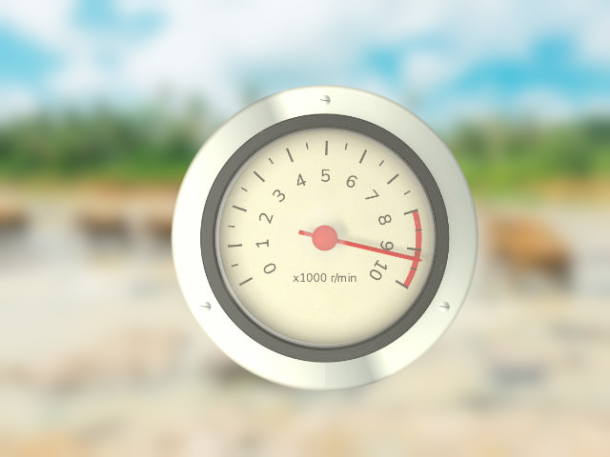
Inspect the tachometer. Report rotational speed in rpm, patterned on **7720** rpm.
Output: **9250** rpm
